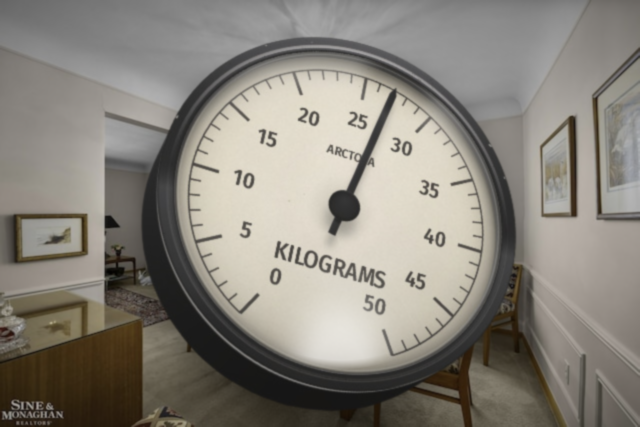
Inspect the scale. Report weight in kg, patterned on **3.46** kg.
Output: **27** kg
